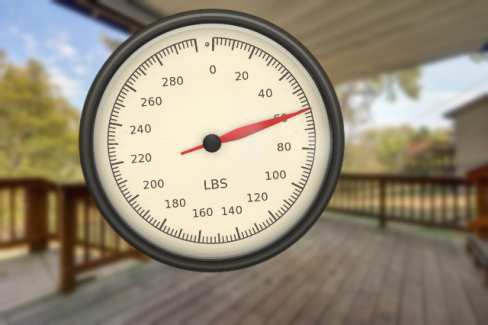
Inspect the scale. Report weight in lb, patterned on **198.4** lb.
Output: **60** lb
